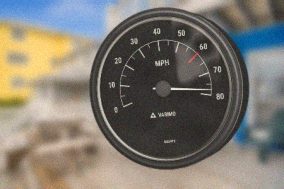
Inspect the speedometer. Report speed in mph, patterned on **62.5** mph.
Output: **77.5** mph
